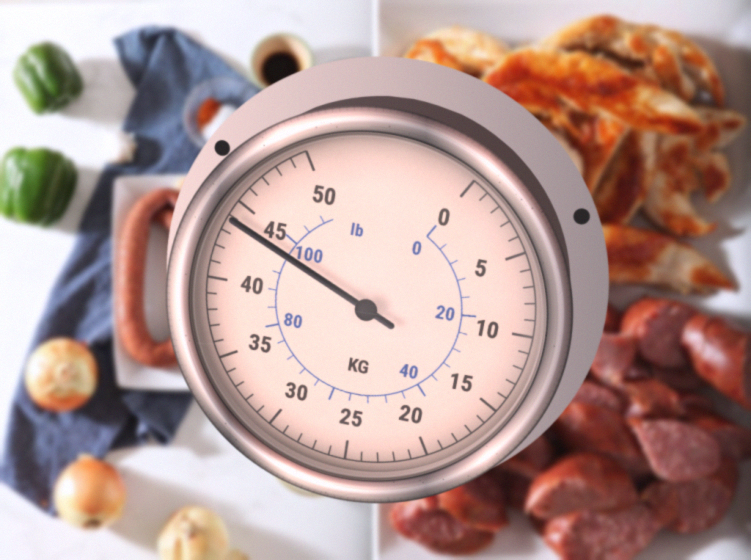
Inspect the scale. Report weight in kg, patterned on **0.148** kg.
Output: **44** kg
